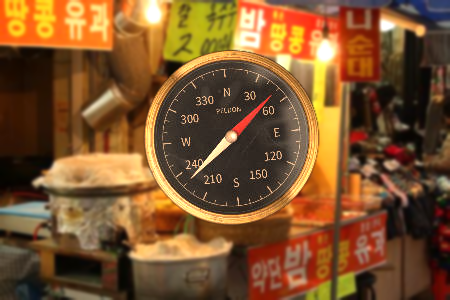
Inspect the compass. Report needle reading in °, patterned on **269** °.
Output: **50** °
